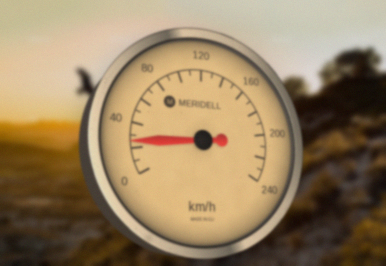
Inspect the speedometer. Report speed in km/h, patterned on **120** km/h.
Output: **25** km/h
